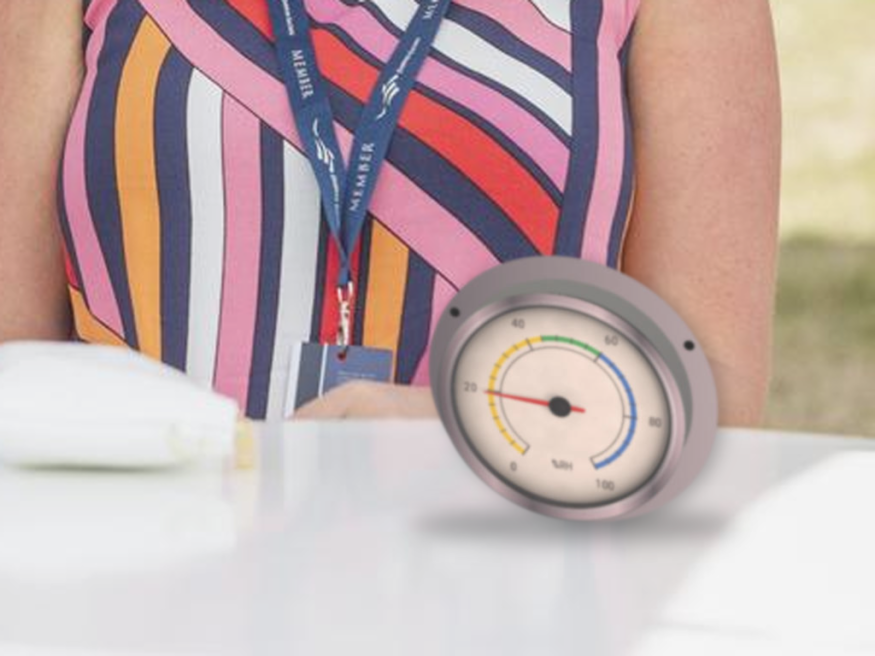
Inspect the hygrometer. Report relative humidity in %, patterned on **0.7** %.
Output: **20** %
